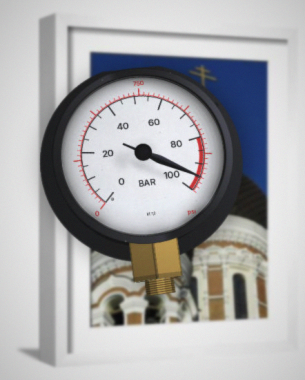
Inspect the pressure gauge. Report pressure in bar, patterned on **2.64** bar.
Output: **95** bar
